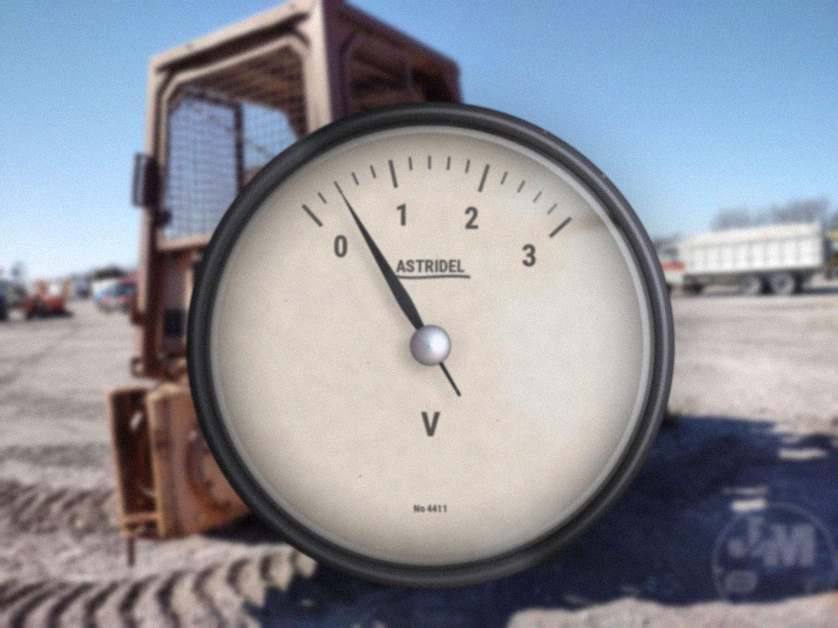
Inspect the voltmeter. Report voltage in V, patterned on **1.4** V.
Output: **0.4** V
